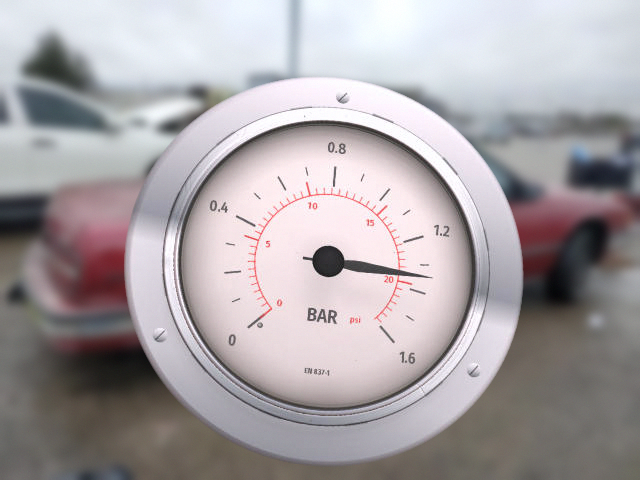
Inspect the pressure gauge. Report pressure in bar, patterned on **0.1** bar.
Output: **1.35** bar
